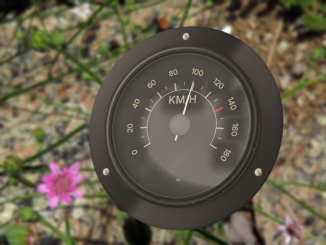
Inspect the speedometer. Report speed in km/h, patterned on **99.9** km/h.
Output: **100** km/h
